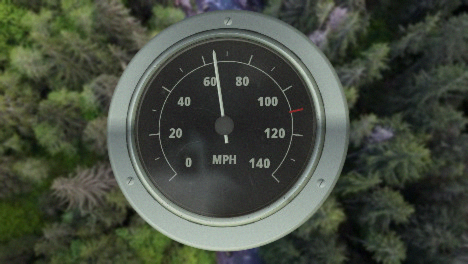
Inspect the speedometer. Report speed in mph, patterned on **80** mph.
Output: **65** mph
